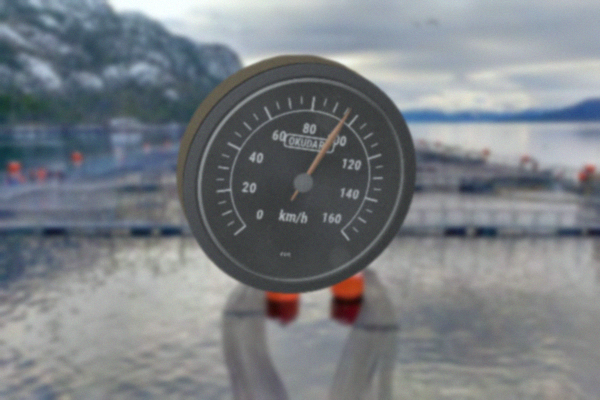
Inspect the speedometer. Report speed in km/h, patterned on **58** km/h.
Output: **95** km/h
